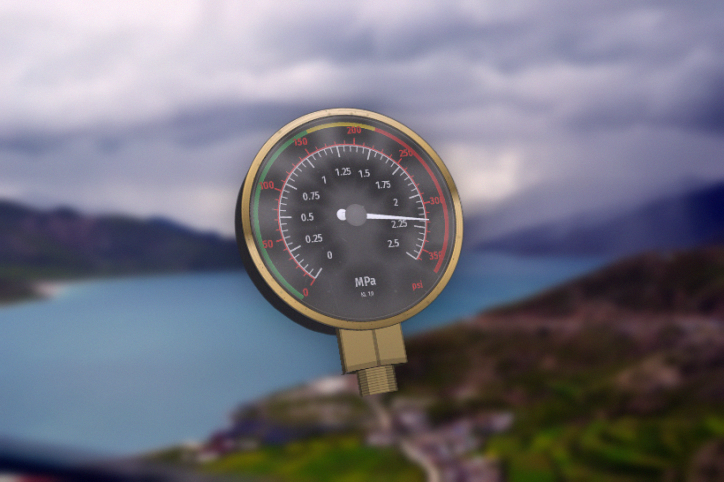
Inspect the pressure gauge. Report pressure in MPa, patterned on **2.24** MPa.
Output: **2.2** MPa
